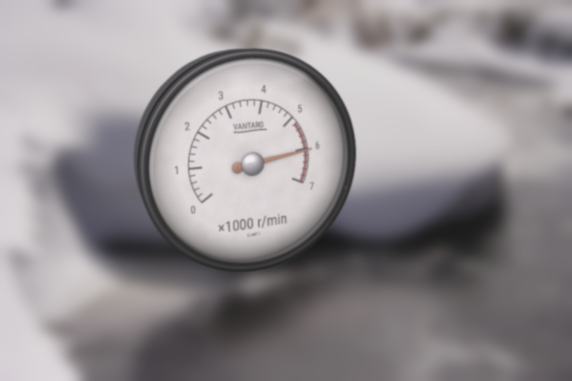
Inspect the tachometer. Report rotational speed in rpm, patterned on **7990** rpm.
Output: **6000** rpm
